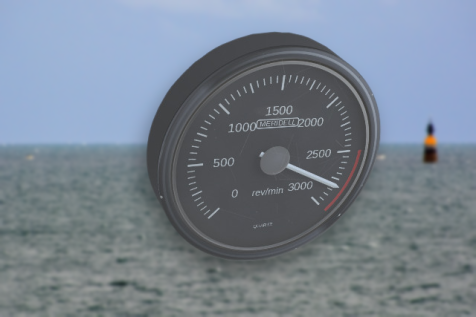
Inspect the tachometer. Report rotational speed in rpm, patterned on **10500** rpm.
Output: **2800** rpm
